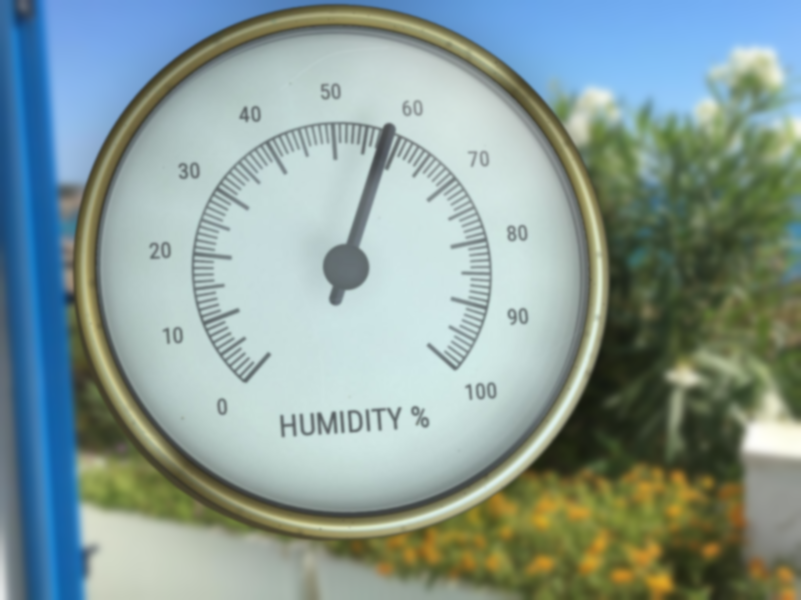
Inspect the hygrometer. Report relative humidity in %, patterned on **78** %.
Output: **58** %
